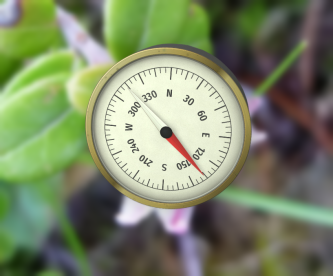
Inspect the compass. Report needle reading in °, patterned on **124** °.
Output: **135** °
